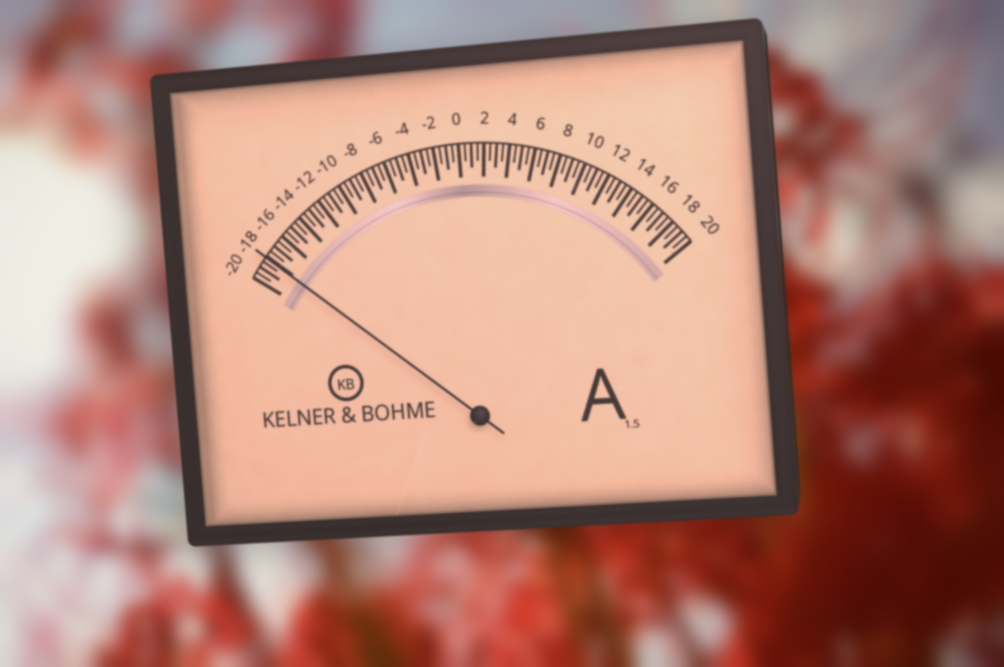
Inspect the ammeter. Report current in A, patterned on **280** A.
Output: **-18** A
